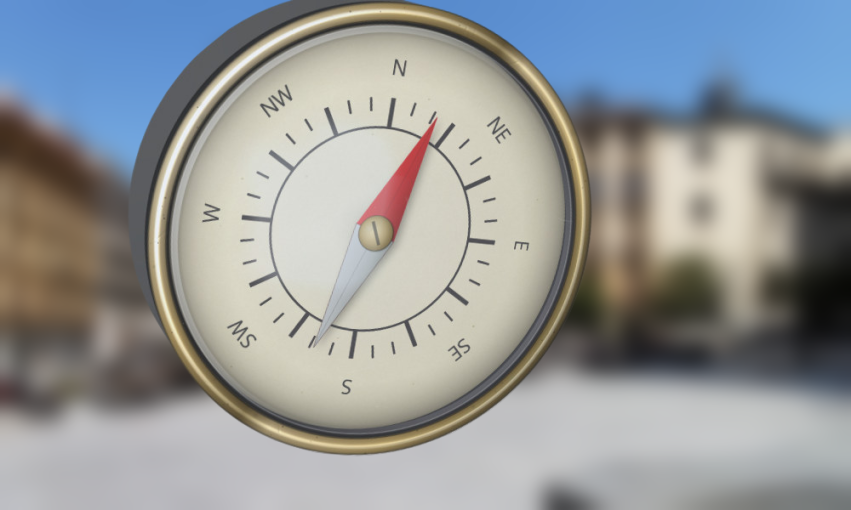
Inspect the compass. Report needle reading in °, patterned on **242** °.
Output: **20** °
